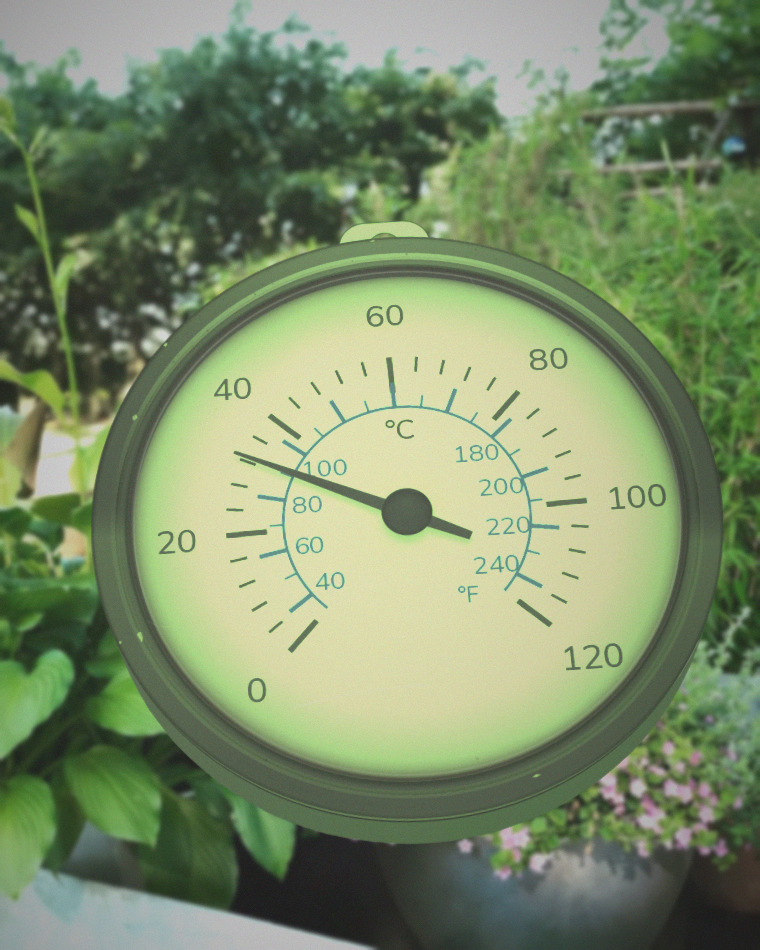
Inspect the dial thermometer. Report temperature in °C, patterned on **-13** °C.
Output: **32** °C
